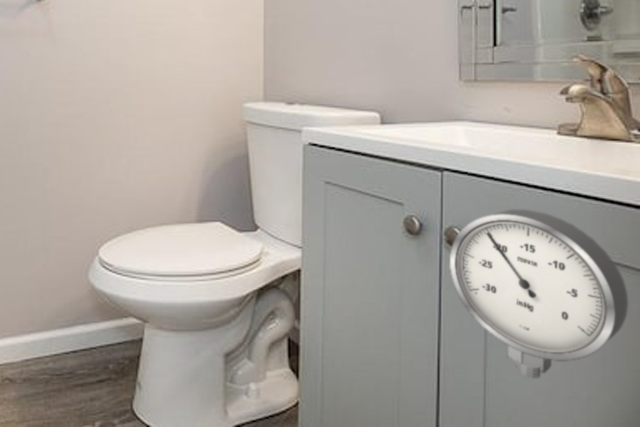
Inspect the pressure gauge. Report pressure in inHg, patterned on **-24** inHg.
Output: **-20** inHg
